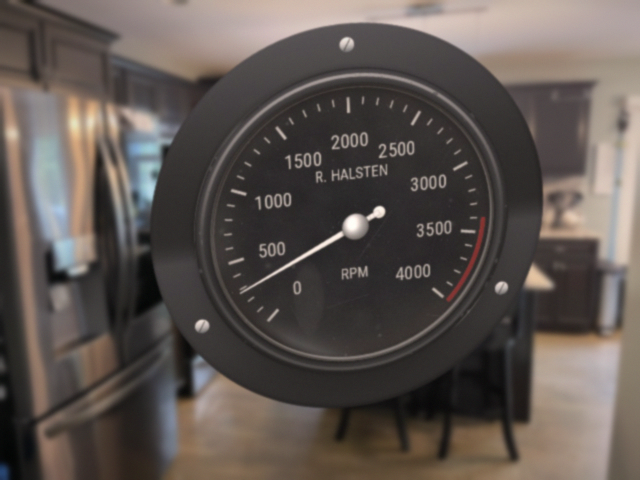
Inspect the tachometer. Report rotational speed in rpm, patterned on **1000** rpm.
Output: **300** rpm
